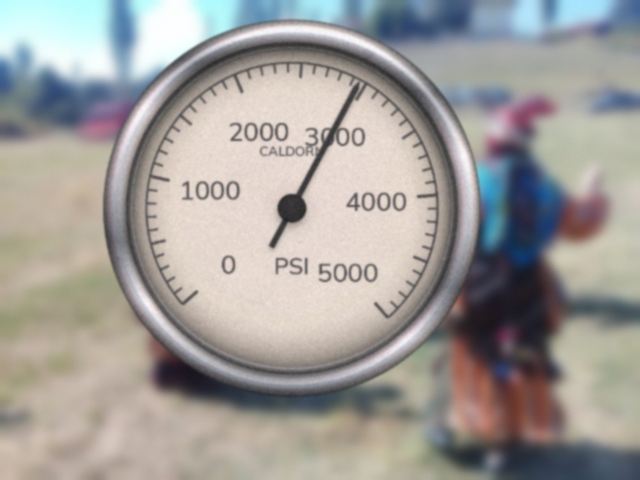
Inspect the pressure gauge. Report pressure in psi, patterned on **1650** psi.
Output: **2950** psi
